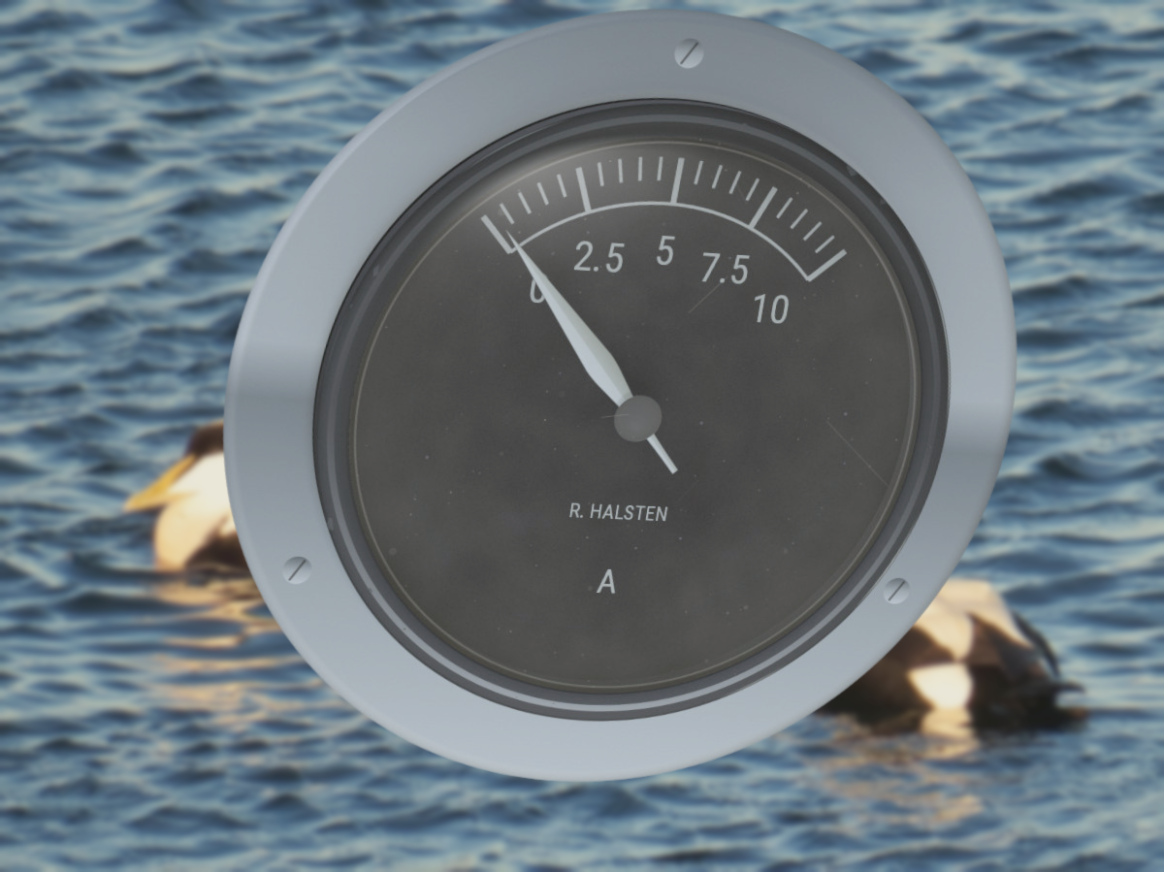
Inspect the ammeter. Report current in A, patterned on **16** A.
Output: **0.25** A
